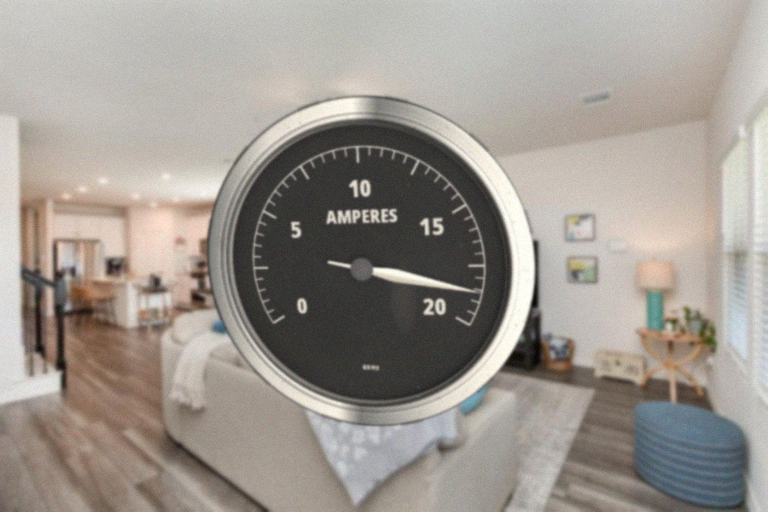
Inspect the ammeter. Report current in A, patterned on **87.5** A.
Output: **18.5** A
